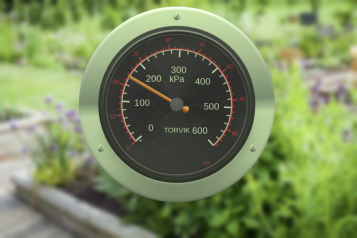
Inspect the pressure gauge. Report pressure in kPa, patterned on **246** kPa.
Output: **160** kPa
